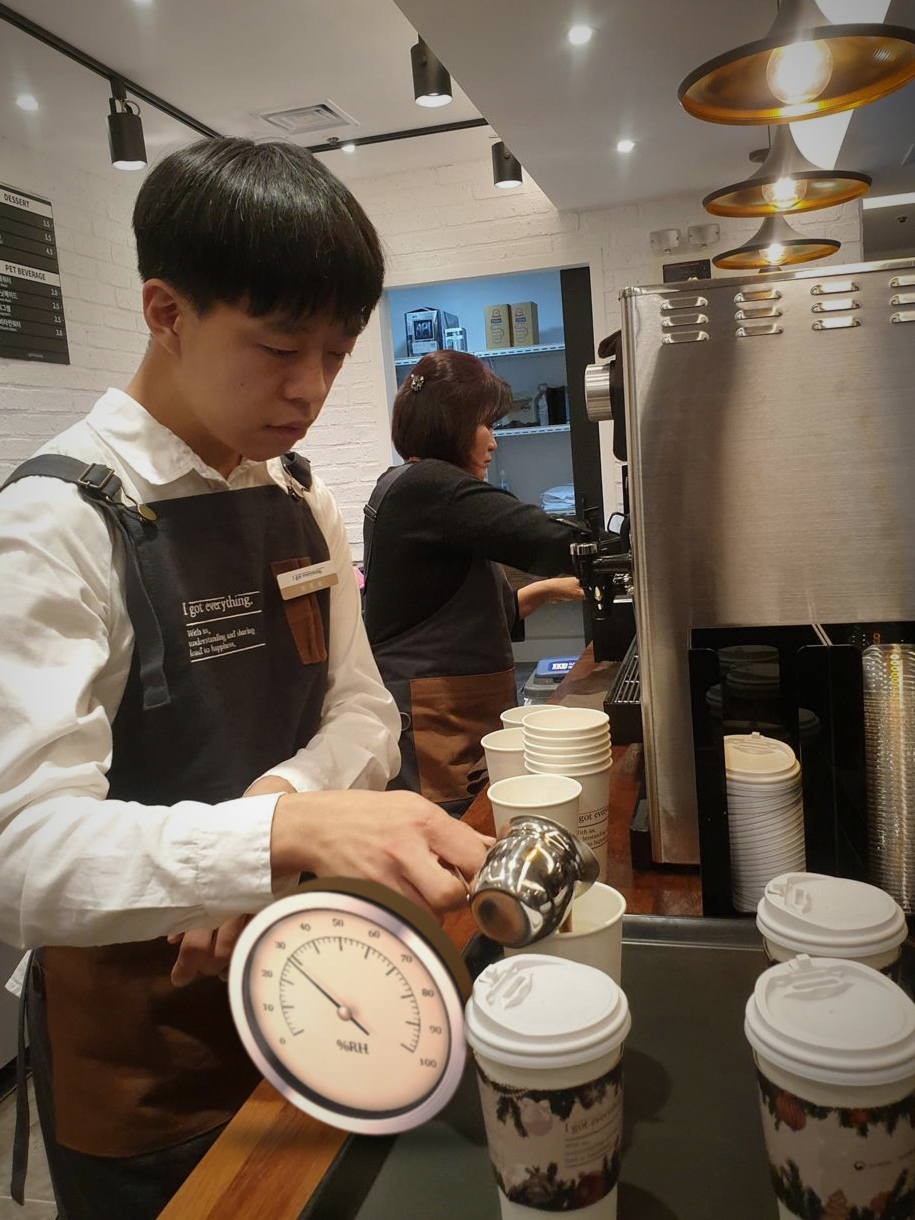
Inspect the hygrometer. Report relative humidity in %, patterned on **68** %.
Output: **30** %
